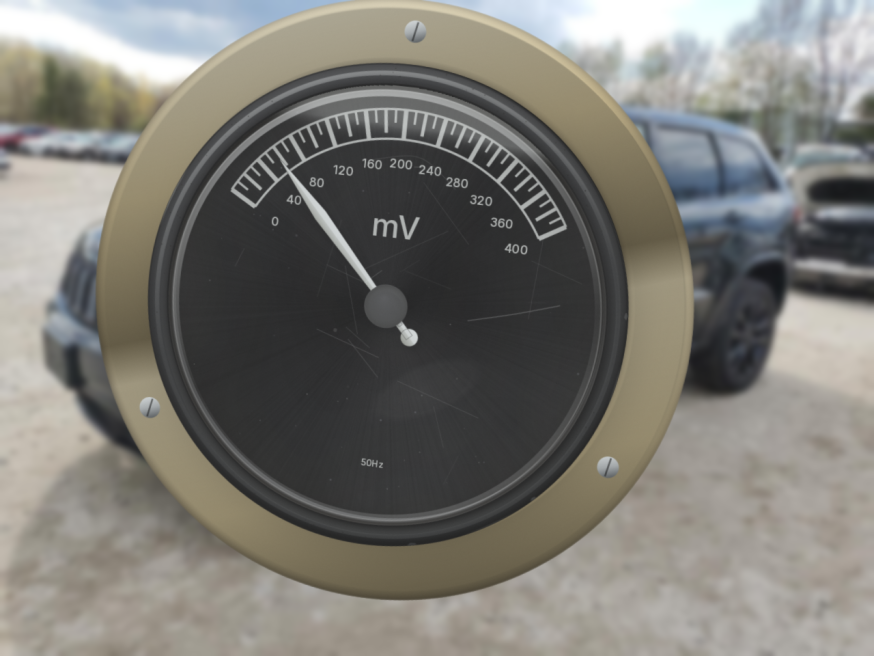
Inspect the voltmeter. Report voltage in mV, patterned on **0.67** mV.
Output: **60** mV
